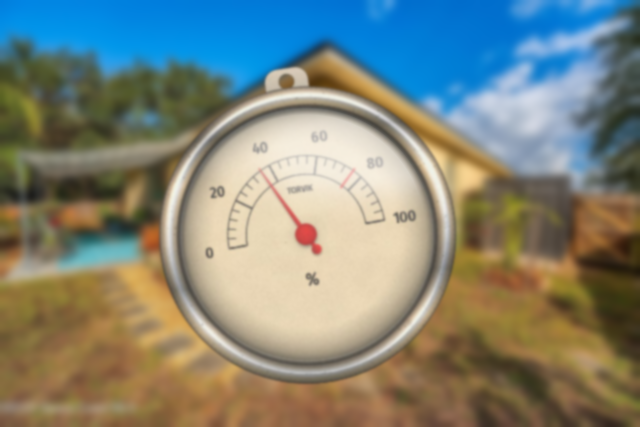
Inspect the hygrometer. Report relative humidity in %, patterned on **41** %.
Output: **36** %
